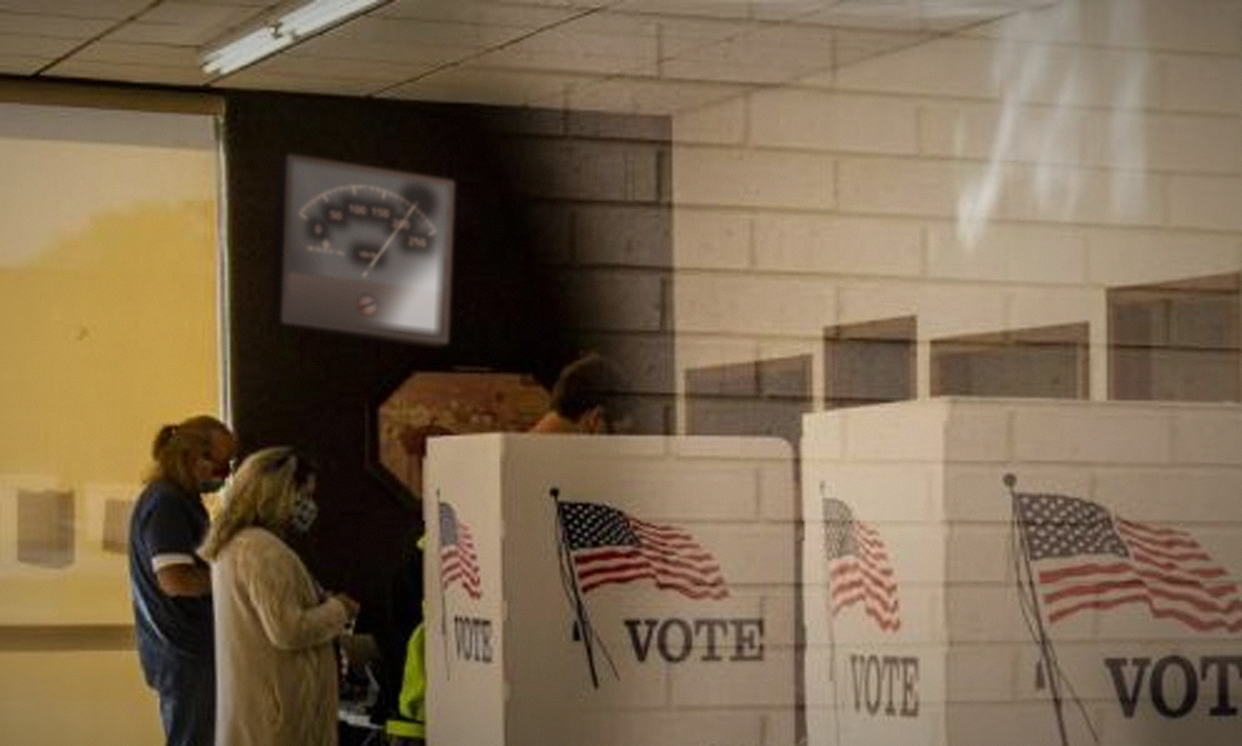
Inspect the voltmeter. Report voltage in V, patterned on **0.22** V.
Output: **200** V
